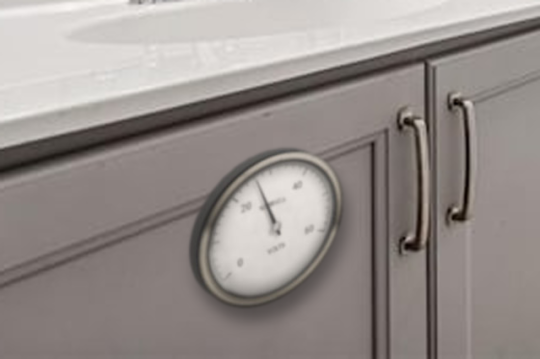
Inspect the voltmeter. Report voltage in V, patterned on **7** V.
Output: **26** V
